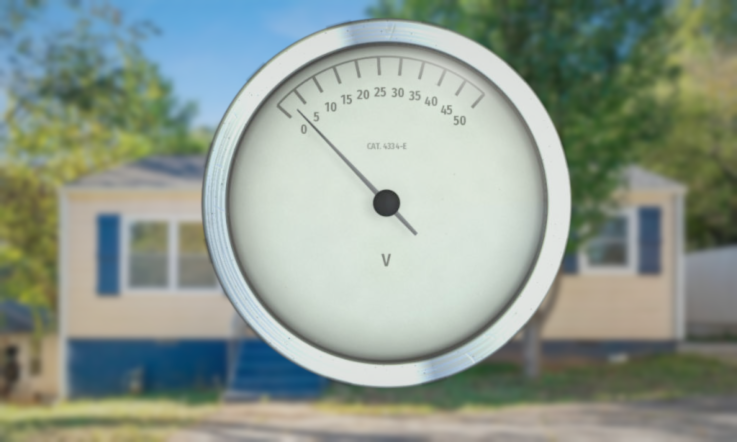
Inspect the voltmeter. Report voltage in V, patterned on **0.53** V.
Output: **2.5** V
